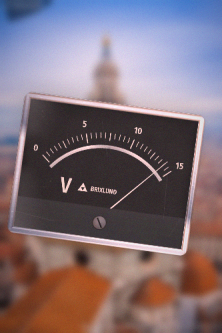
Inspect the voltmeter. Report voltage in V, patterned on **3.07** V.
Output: **14** V
